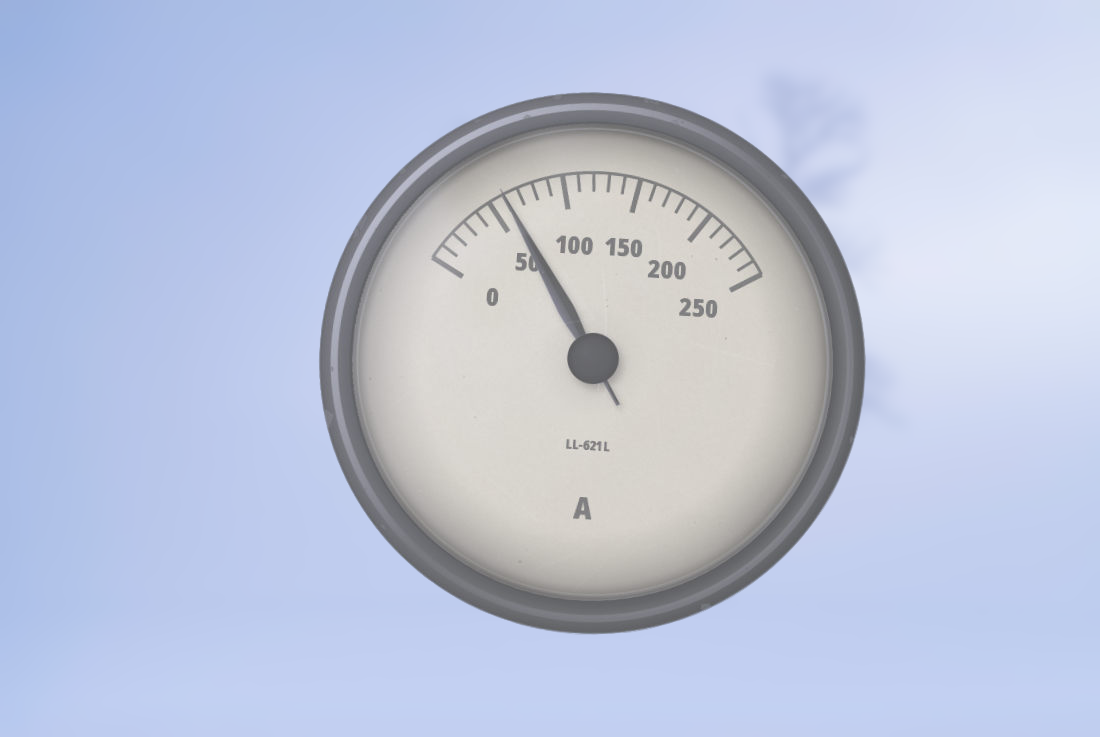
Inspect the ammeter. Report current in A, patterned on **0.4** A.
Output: **60** A
